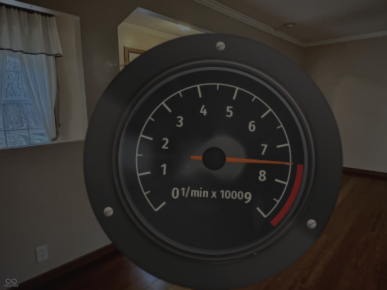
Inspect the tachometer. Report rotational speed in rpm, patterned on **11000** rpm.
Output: **7500** rpm
